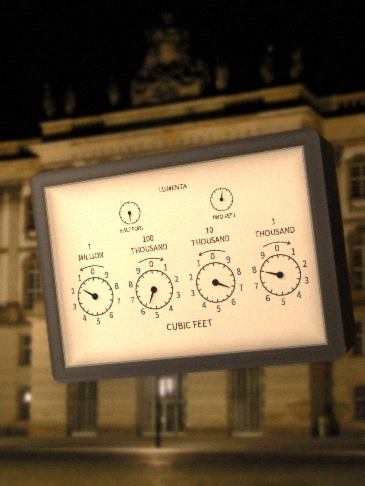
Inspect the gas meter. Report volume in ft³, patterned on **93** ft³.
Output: **156800** ft³
